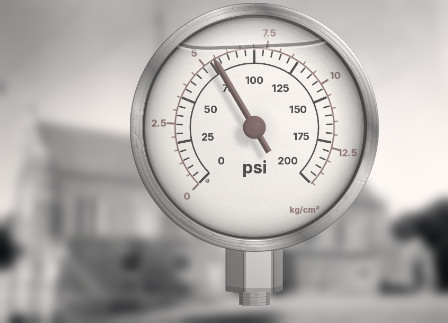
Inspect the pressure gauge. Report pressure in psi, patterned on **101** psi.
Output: **77.5** psi
